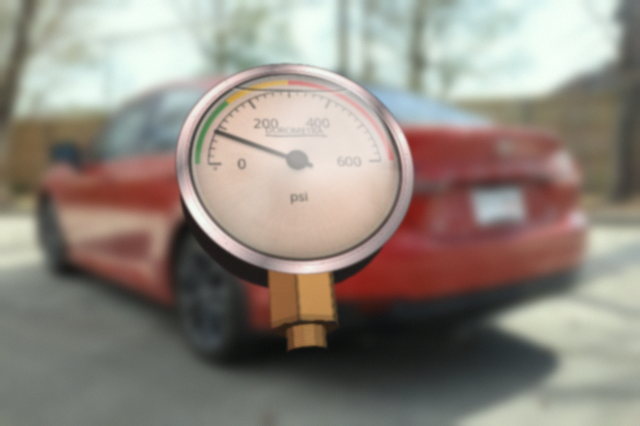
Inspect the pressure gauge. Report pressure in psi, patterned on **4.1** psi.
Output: **80** psi
